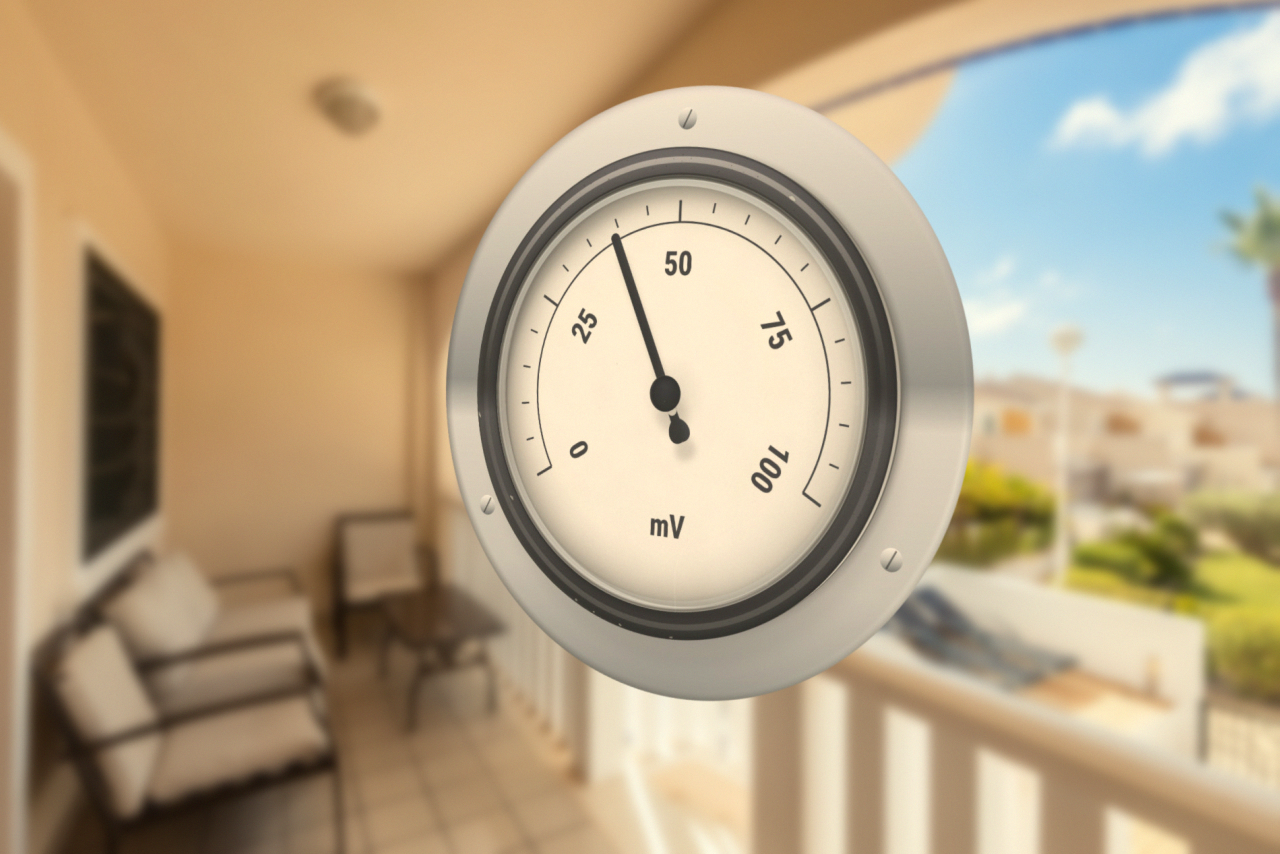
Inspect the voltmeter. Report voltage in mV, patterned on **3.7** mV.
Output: **40** mV
